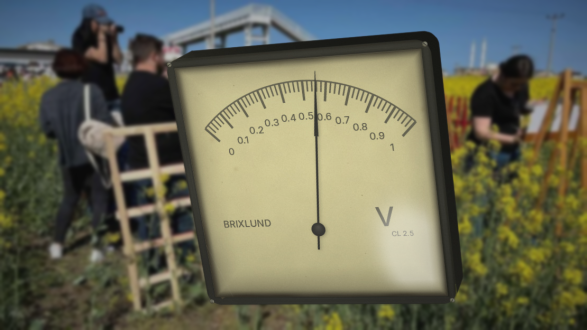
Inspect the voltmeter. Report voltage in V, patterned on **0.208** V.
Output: **0.56** V
